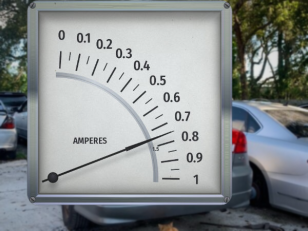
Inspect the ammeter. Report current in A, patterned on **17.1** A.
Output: **0.75** A
